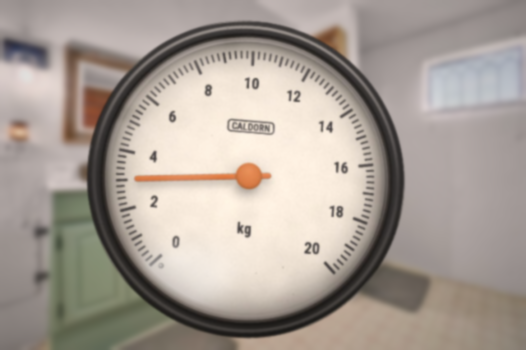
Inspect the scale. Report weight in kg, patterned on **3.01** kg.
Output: **3** kg
